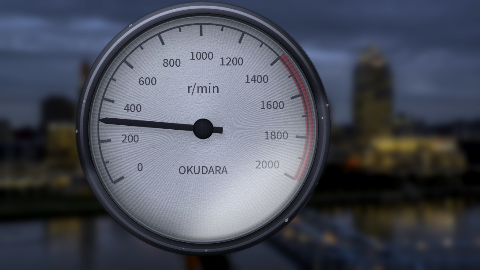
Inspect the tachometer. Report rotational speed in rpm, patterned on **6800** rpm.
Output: **300** rpm
